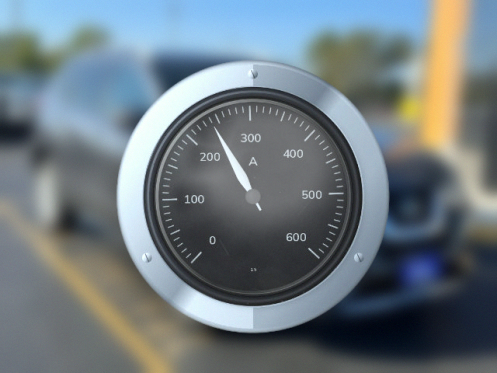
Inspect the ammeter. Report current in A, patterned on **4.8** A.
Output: **240** A
